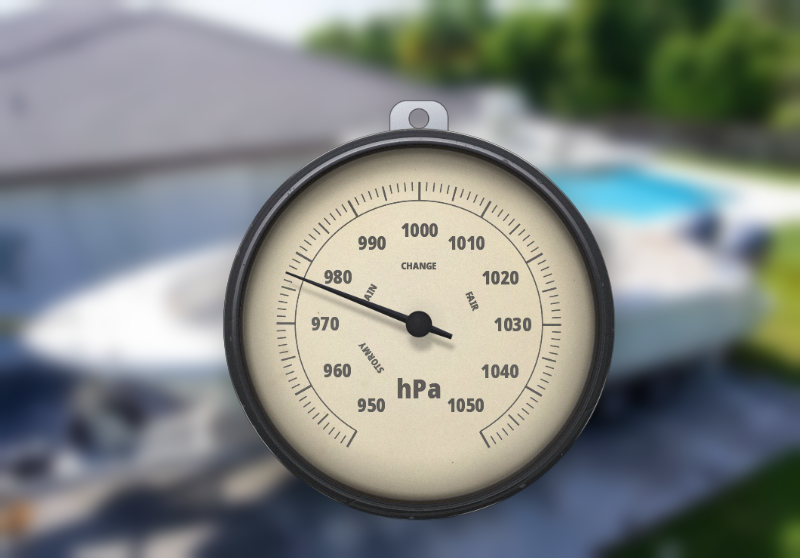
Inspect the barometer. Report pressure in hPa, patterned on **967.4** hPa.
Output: **977** hPa
